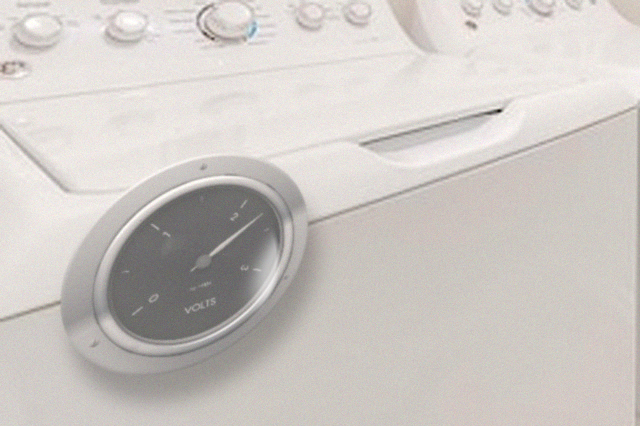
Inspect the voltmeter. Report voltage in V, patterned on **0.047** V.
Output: **2.25** V
